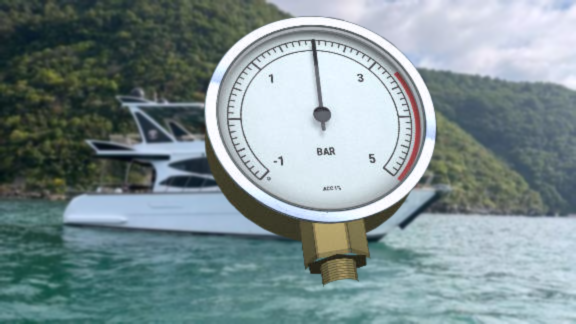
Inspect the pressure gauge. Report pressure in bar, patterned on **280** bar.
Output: **2** bar
